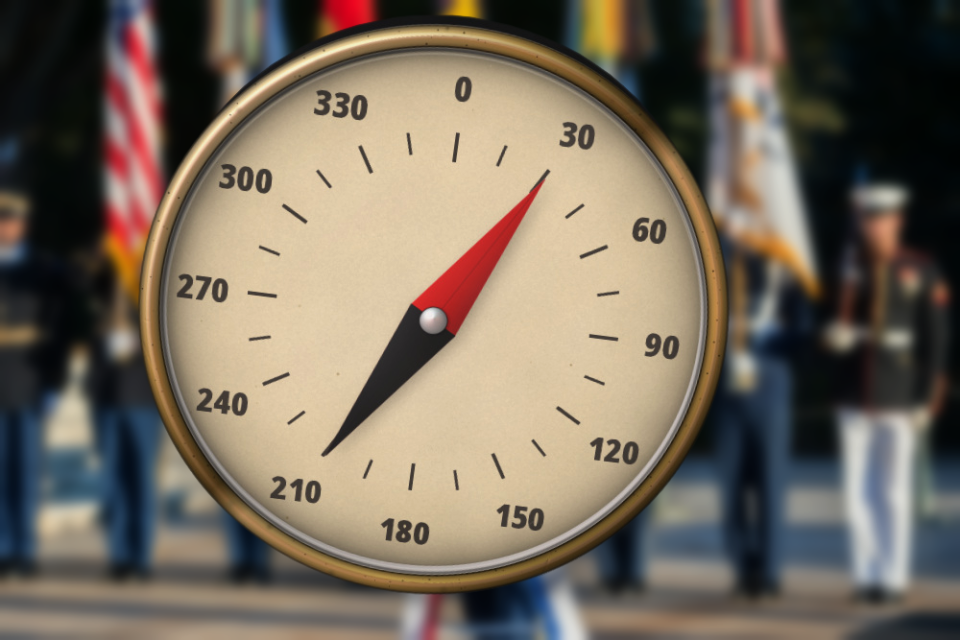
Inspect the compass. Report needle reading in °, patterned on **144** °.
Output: **30** °
